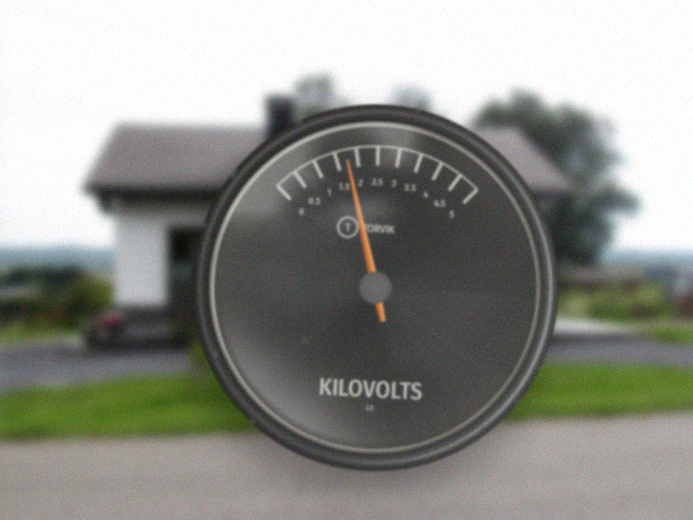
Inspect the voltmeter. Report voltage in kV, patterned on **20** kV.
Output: **1.75** kV
